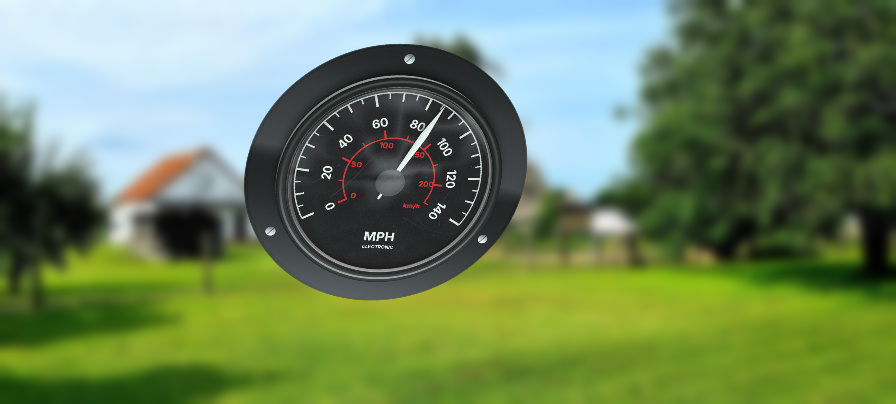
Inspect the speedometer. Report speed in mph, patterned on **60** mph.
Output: **85** mph
